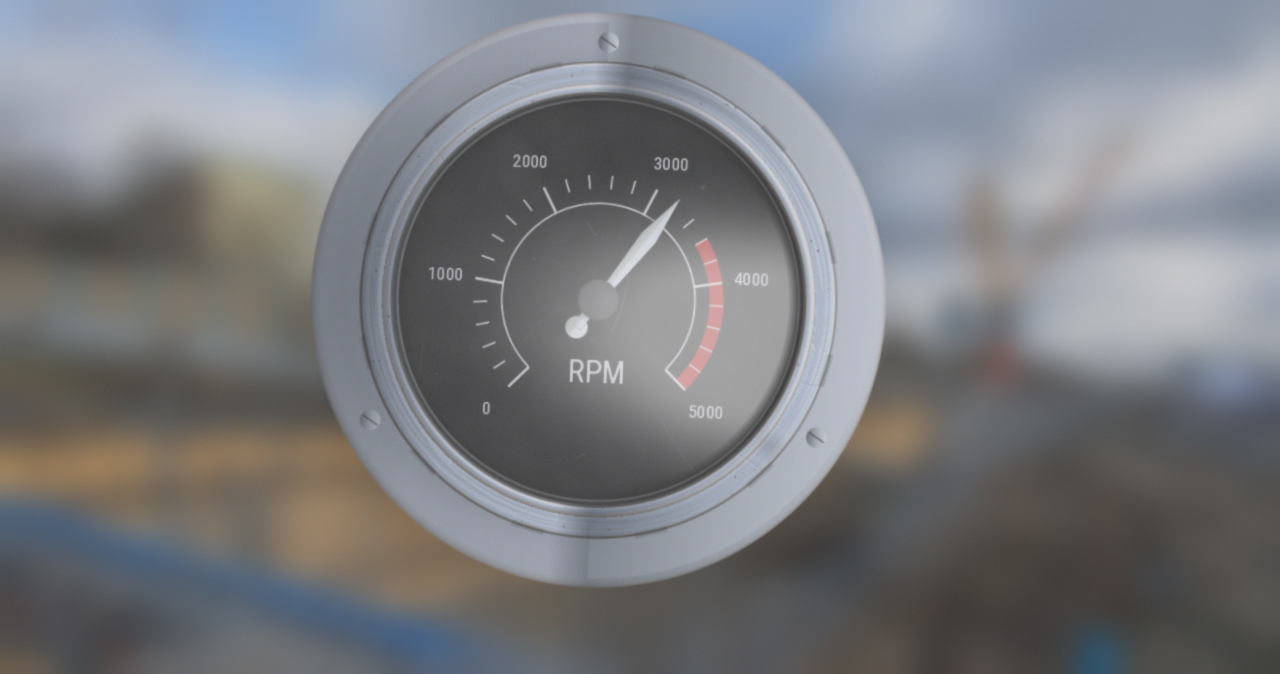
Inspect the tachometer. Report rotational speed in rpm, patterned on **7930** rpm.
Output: **3200** rpm
